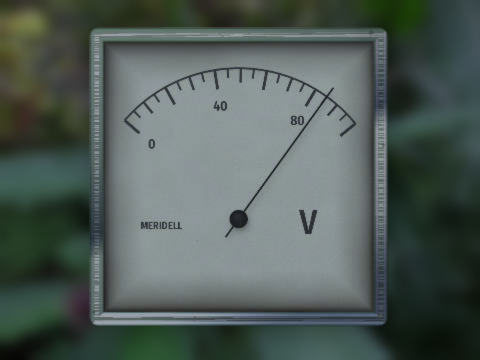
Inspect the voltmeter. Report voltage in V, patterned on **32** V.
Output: **85** V
